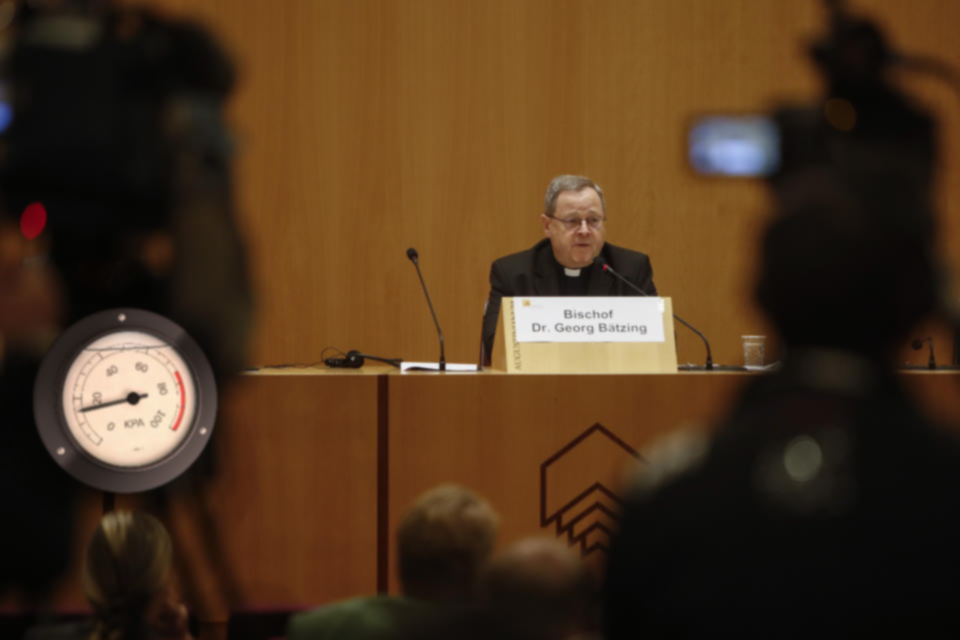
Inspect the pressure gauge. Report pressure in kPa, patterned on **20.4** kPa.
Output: **15** kPa
